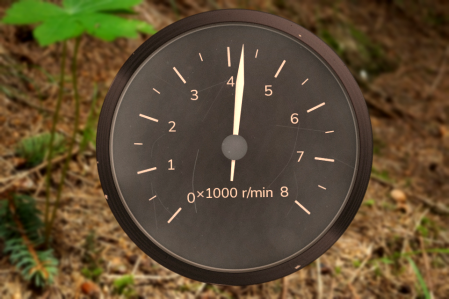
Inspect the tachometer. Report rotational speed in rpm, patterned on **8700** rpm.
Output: **4250** rpm
